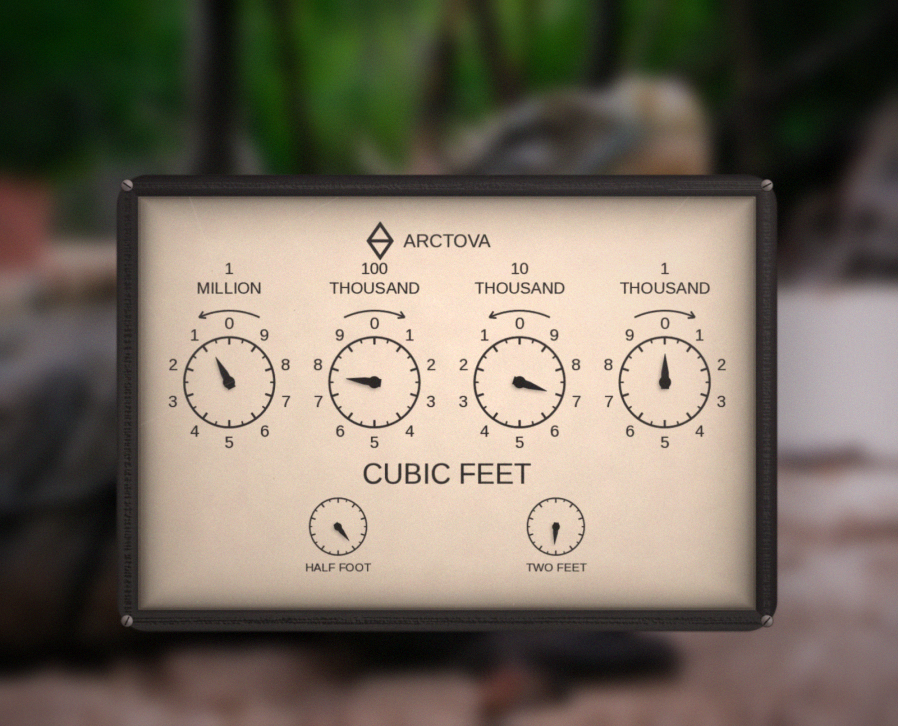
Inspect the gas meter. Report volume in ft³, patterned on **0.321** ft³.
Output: **77000** ft³
